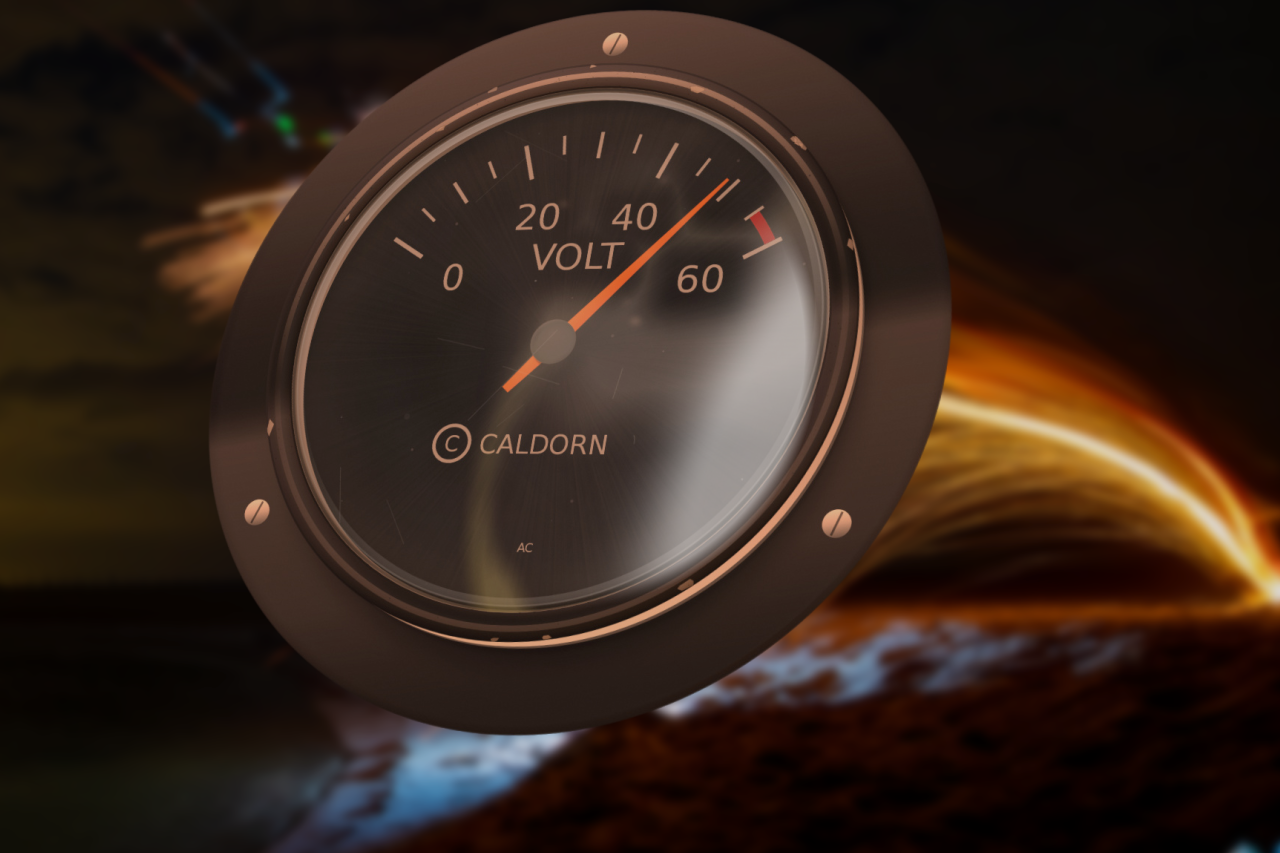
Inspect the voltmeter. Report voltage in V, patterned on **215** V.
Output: **50** V
